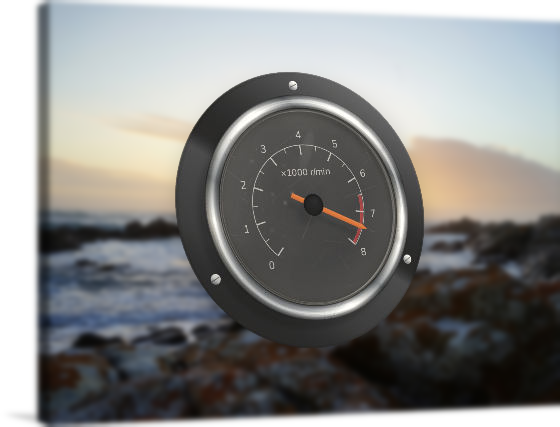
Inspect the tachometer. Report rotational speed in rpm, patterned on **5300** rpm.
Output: **7500** rpm
